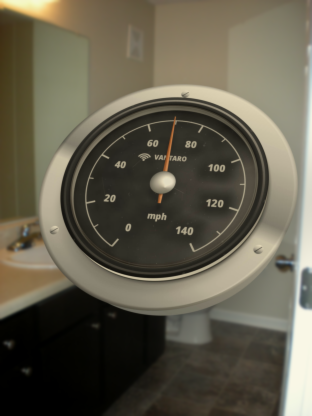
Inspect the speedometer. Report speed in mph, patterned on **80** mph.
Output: **70** mph
